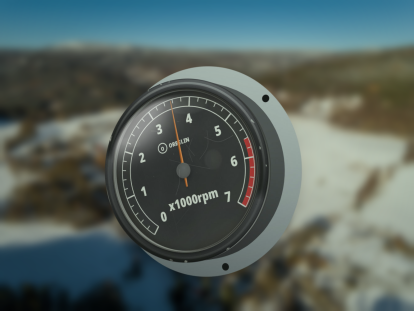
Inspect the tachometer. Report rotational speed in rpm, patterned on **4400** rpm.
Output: **3600** rpm
